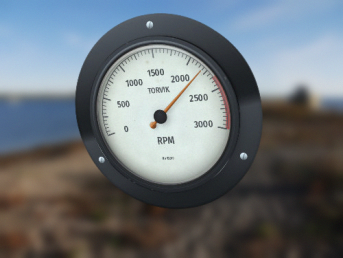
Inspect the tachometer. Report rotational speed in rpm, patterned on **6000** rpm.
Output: **2200** rpm
